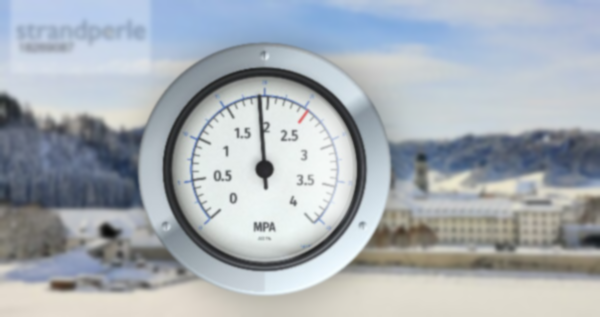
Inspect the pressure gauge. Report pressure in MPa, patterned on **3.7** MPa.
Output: **1.9** MPa
